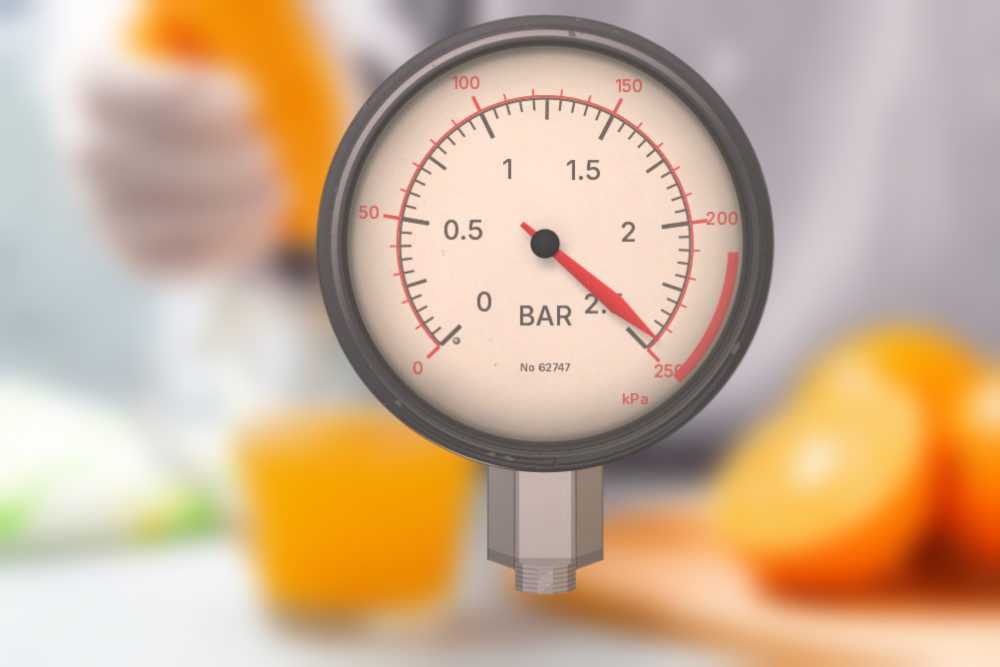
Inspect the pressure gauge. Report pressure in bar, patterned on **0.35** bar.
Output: **2.45** bar
